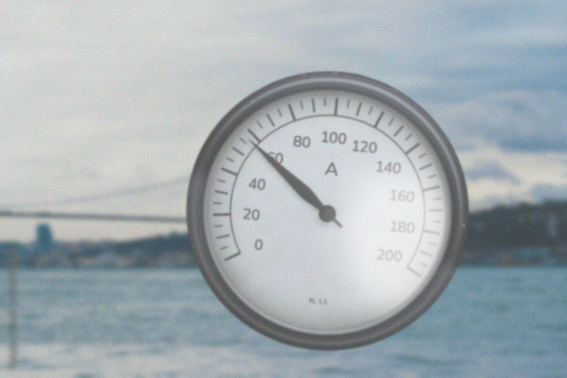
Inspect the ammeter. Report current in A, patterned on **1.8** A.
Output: **57.5** A
